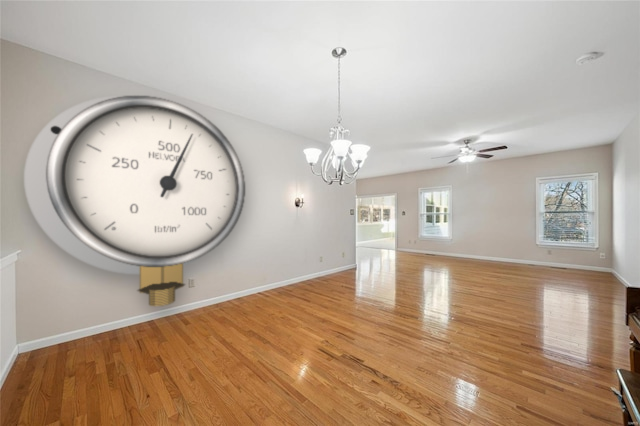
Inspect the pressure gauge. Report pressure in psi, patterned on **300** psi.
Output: **575** psi
